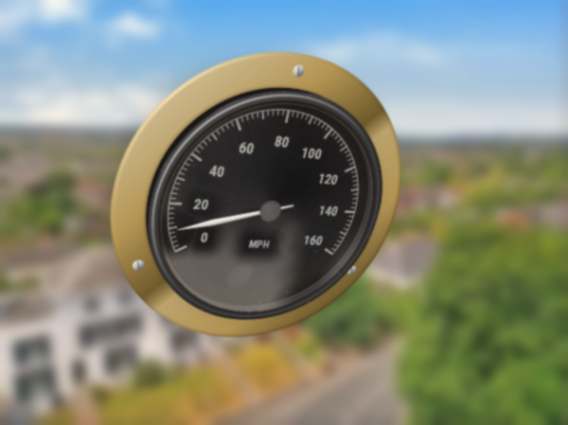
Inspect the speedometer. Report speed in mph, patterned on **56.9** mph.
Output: **10** mph
